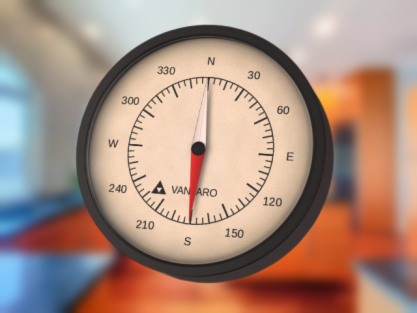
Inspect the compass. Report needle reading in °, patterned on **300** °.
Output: **180** °
